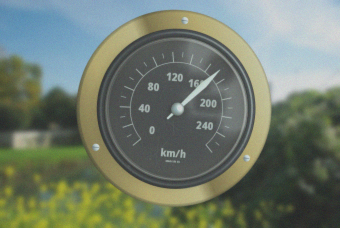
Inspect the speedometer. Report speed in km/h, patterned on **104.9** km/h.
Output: **170** km/h
